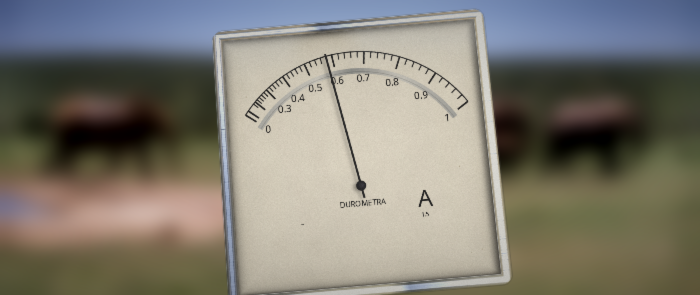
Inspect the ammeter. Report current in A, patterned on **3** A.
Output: **0.58** A
